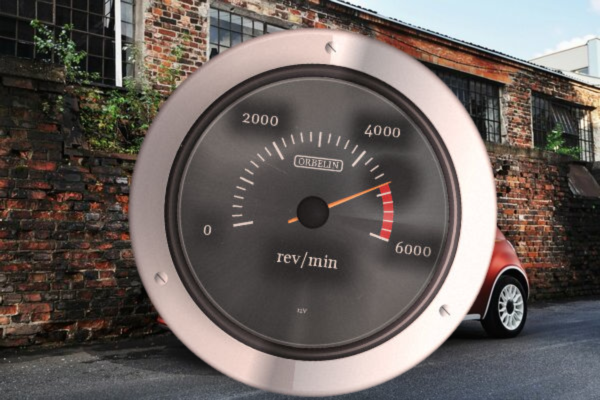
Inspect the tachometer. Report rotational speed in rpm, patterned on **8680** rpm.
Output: **4800** rpm
